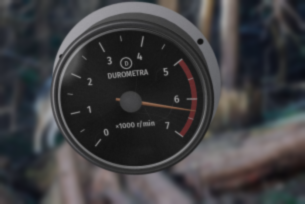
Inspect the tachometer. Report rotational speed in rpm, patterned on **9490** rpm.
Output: **6250** rpm
